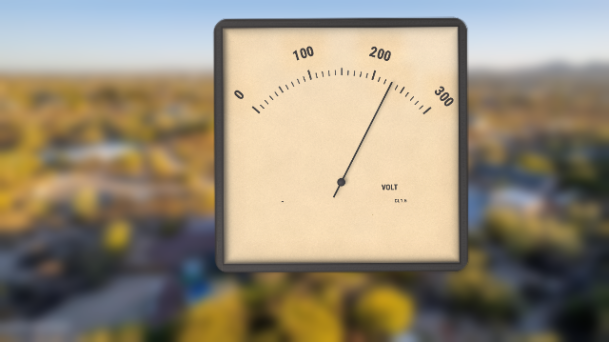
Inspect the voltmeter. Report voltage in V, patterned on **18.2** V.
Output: **230** V
